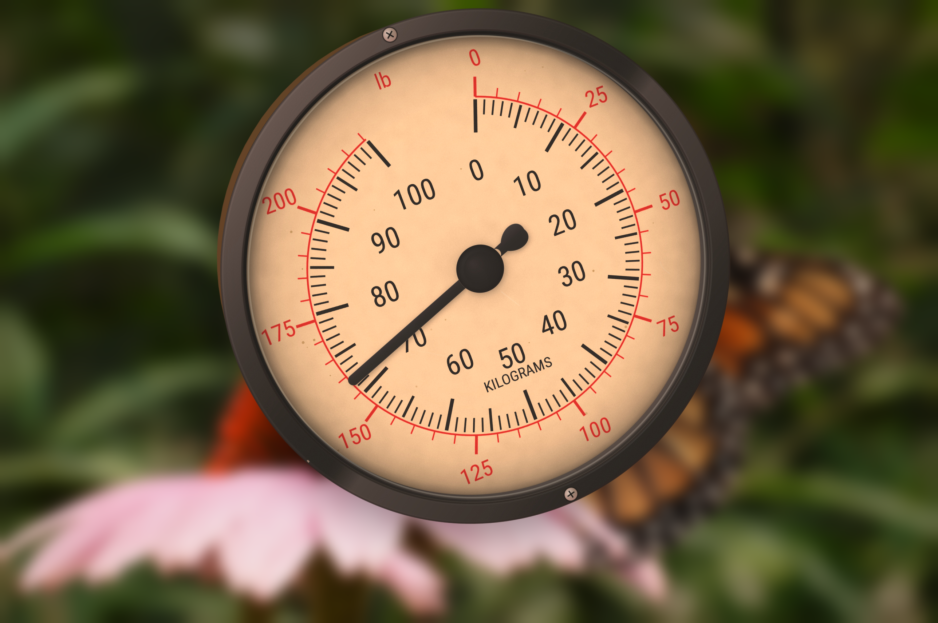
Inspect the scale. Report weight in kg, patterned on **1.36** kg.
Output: **72** kg
